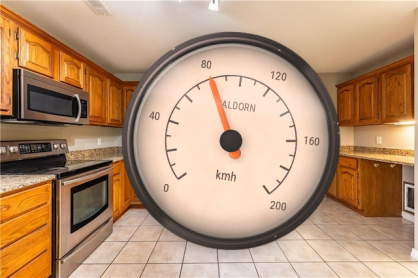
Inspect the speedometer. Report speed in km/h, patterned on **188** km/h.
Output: **80** km/h
